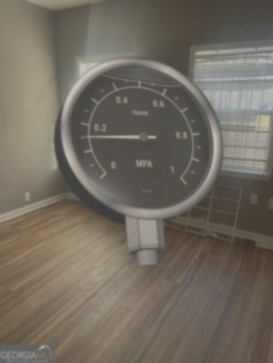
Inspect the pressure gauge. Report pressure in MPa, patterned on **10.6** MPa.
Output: **0.15** MPa
